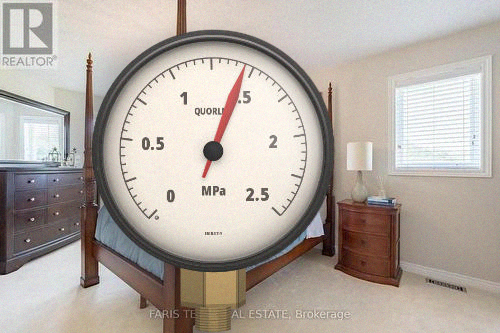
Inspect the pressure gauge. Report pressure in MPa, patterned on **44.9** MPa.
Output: **1.45** MPa
